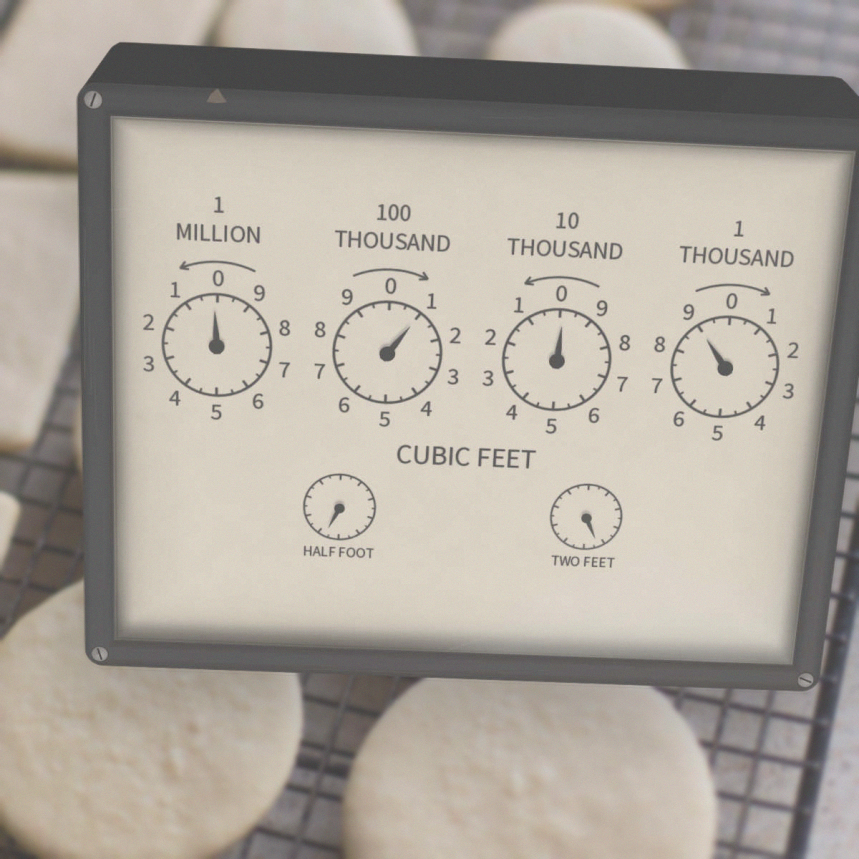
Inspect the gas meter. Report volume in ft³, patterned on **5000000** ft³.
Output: **9900** ft³
